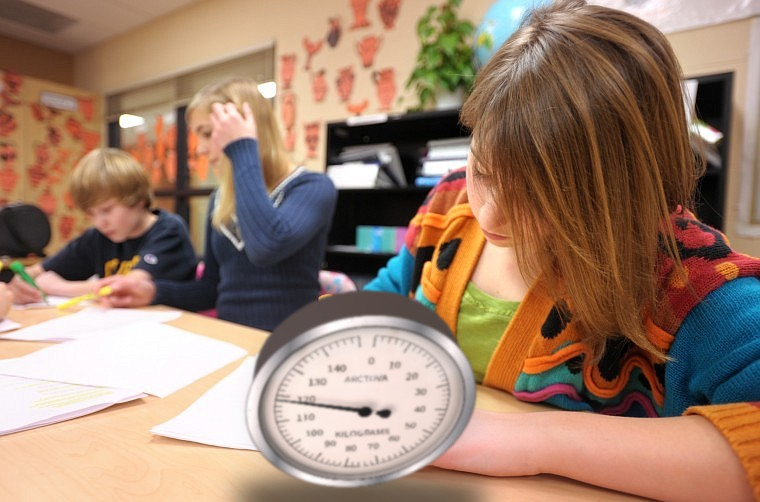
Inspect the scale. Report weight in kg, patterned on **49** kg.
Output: **120** kg
